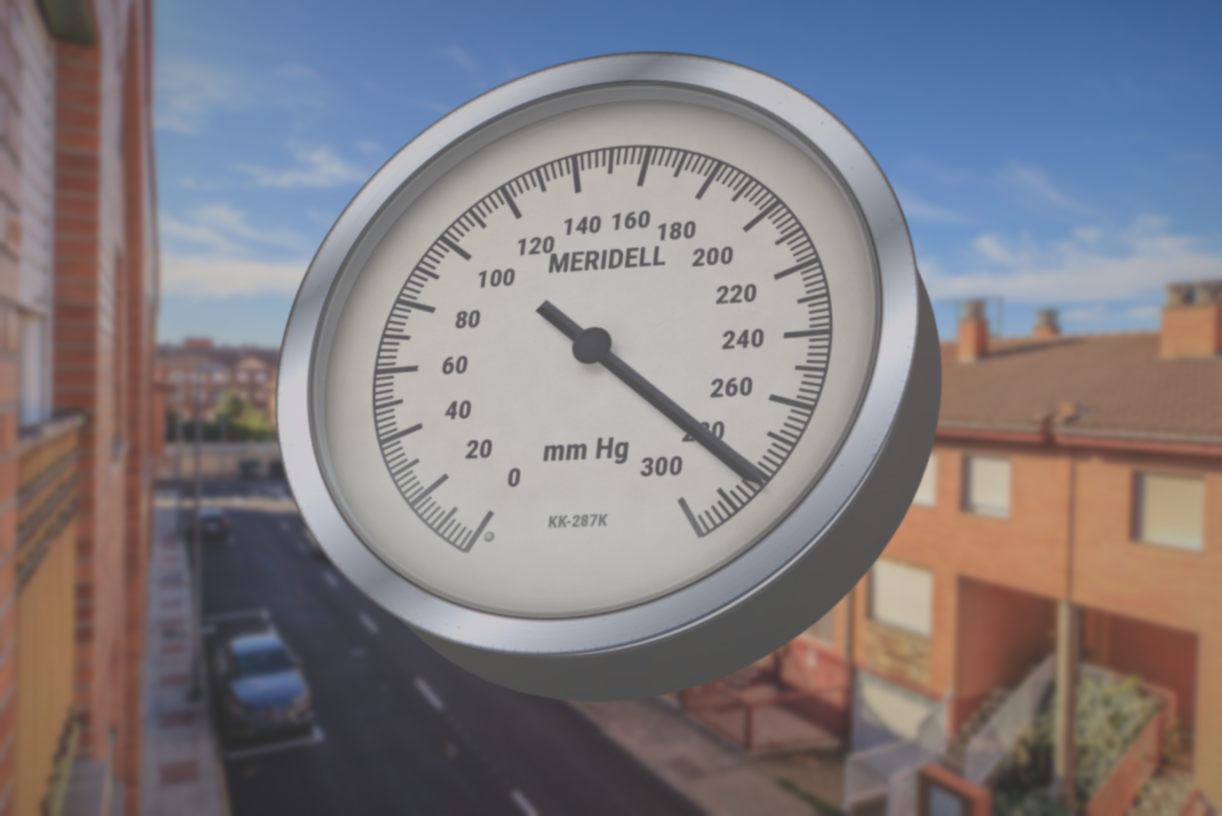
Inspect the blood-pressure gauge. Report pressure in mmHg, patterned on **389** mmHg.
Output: **282** mmHg
